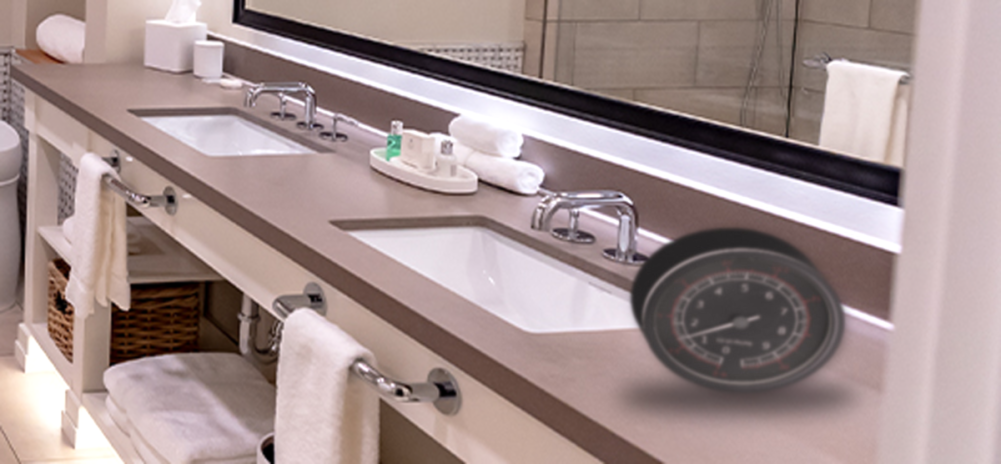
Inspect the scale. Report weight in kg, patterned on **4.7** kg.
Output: **1.5** kg
